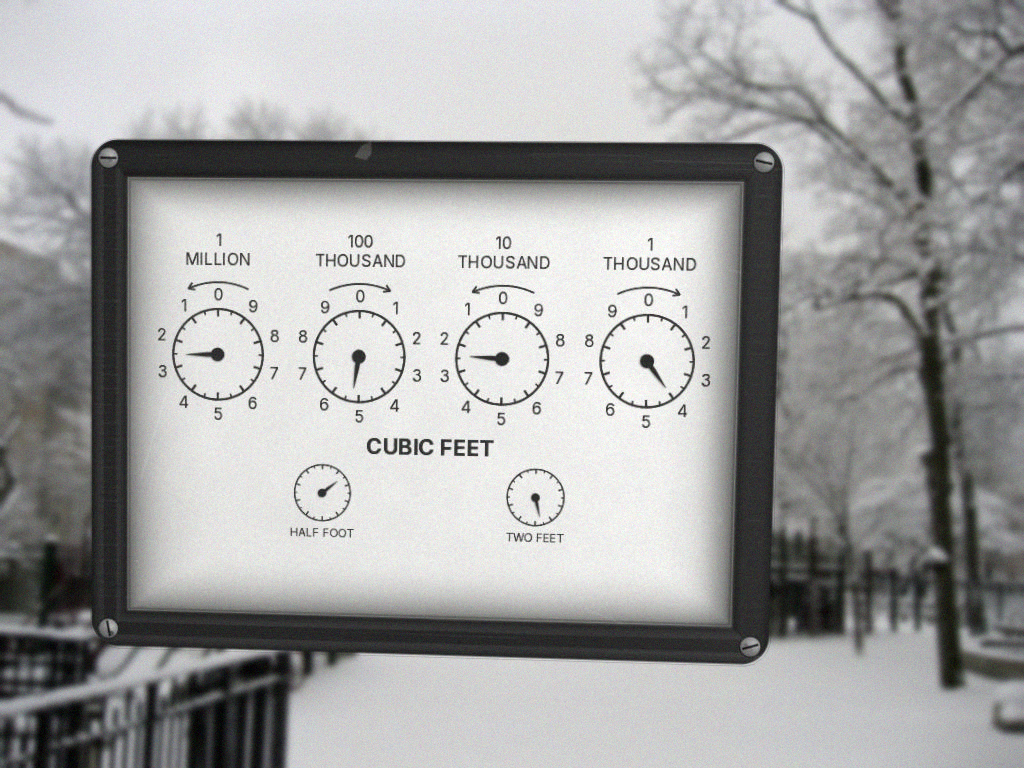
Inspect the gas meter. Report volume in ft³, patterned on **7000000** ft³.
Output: **252400** ft³
